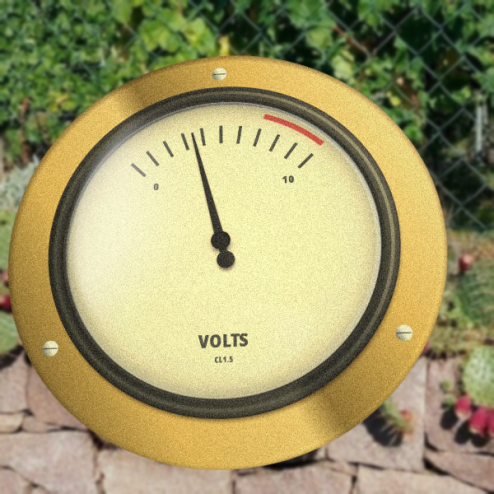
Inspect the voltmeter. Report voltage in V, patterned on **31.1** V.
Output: **3.5** V
